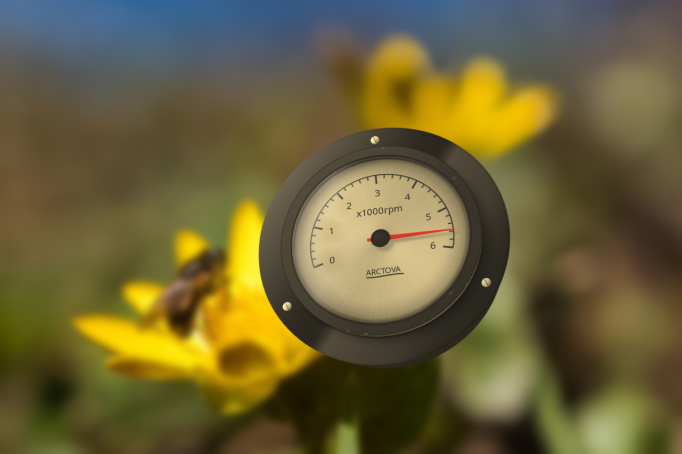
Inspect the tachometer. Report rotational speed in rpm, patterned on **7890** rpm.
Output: **5600** rpm
